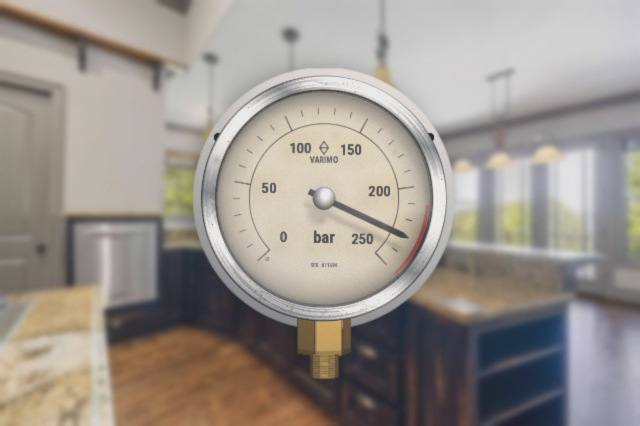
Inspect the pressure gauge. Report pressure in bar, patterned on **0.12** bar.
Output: **230** bar
